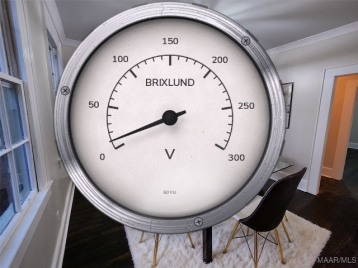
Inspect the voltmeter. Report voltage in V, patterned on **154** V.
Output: **10** V
